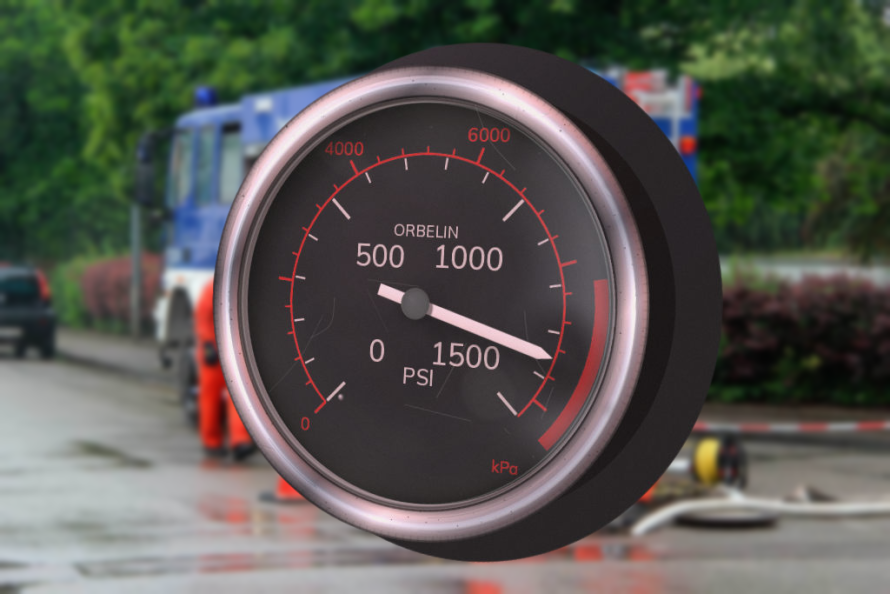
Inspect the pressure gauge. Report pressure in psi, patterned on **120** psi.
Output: **1350** psi
